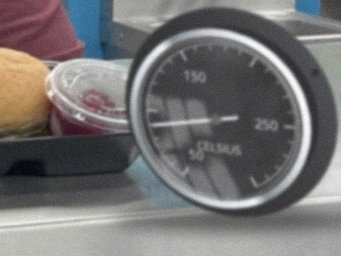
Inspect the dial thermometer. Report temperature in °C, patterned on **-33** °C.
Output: **90** °C
